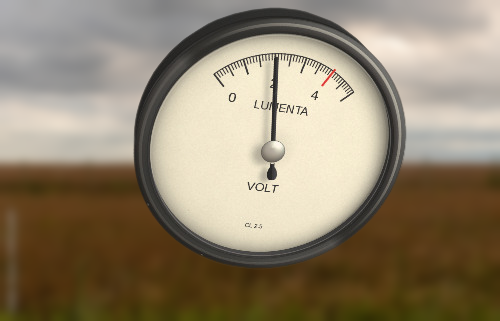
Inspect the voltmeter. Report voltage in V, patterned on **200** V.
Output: **2** V
